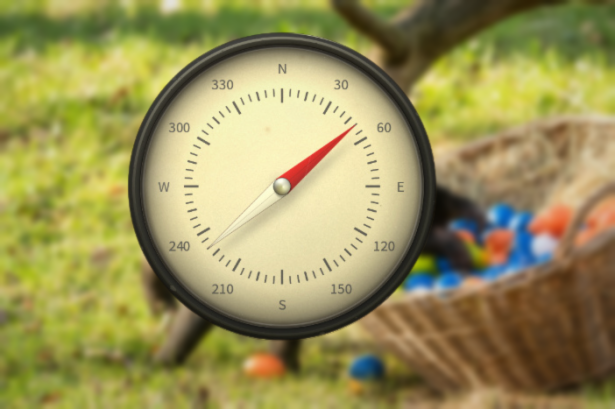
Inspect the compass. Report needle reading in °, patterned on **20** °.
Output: **50** °
